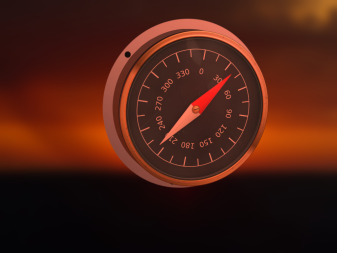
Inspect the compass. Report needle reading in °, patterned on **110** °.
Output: **37.5** °
